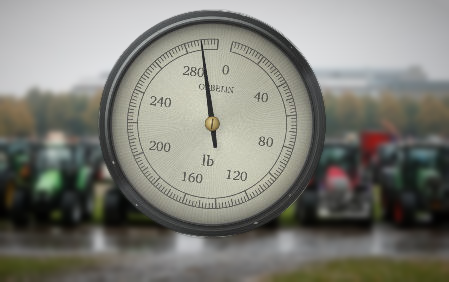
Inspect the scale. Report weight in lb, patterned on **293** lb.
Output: **290** lb
